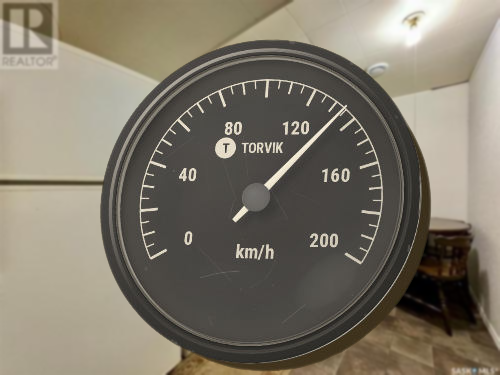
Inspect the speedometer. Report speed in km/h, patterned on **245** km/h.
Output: **135** km/h
